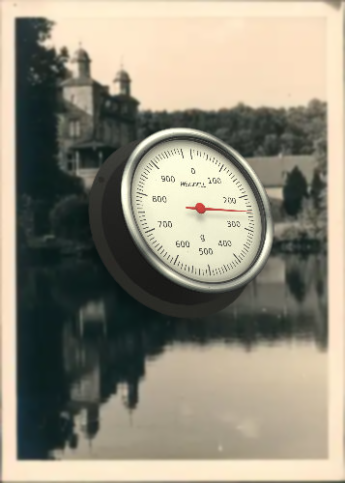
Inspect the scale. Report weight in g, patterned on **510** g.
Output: **250** g
